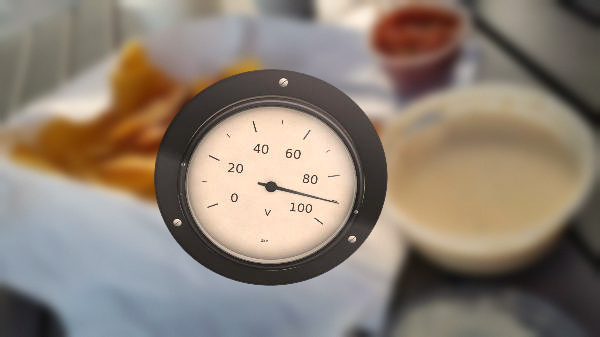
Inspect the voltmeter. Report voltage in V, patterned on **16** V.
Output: **90** V
